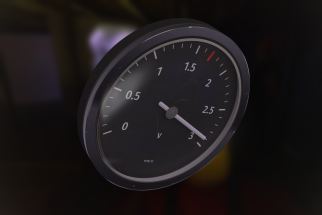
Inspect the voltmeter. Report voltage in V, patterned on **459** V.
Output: **2.9** V
